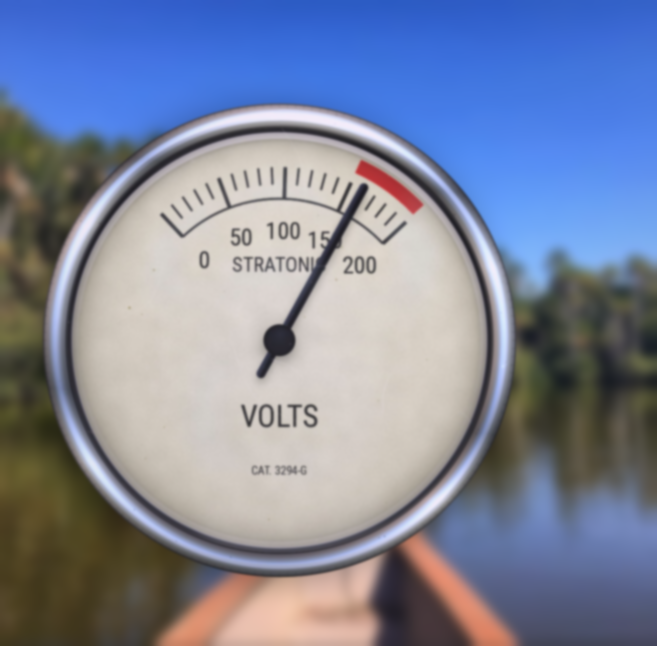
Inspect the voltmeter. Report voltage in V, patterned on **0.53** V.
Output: **160** V
